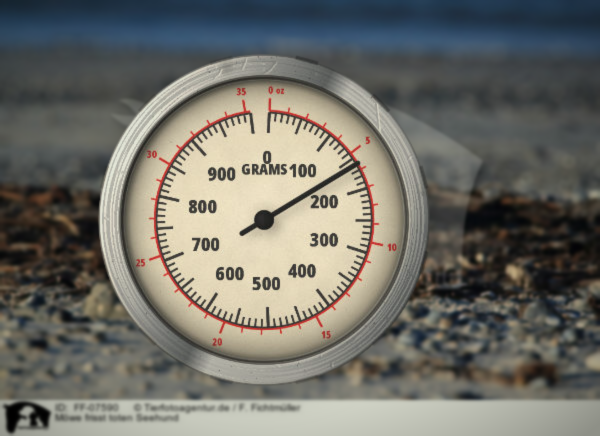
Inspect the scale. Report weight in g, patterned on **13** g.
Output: **160** g
